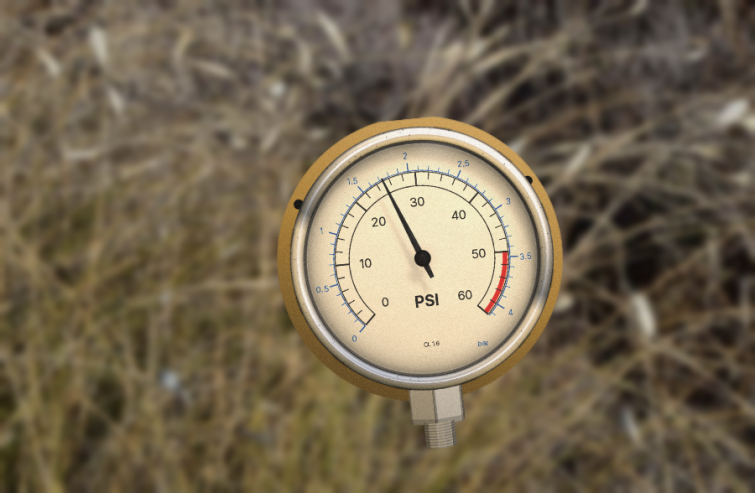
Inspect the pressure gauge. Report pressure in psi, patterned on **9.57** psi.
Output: **25** psi
